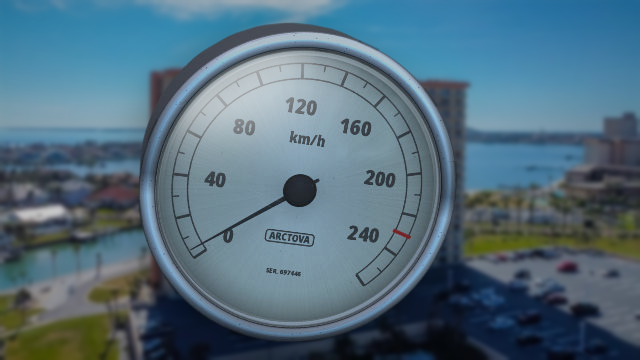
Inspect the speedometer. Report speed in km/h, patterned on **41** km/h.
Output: **5** km/h
